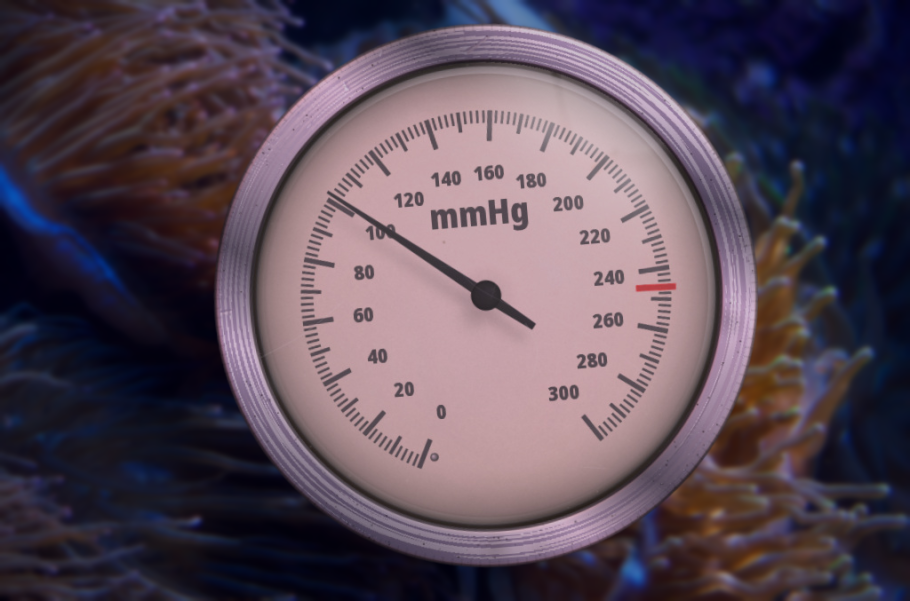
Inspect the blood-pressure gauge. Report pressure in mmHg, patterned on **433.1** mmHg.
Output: **102** mmHg
